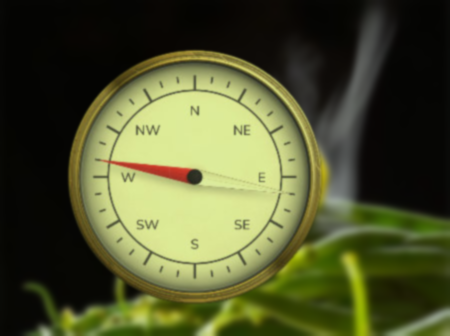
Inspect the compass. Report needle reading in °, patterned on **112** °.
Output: **280** °
